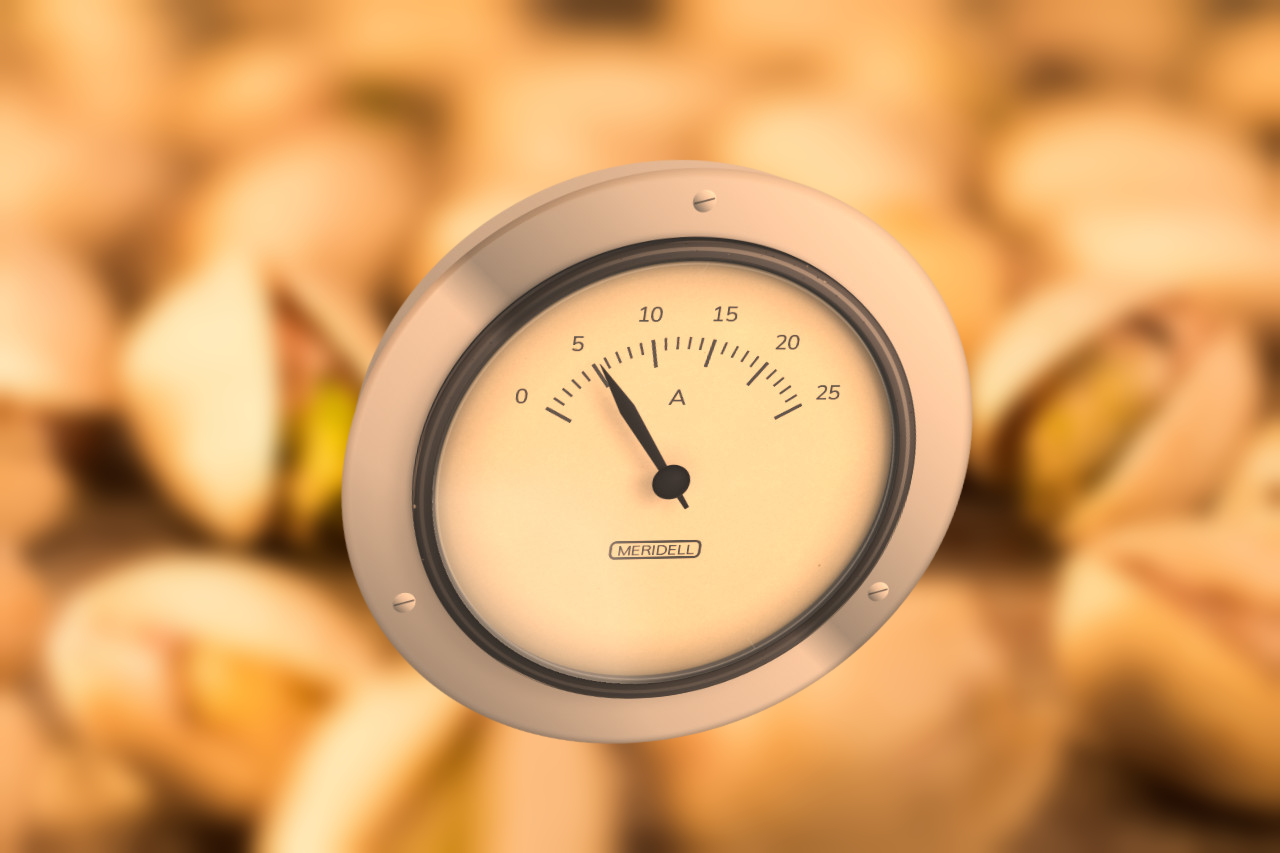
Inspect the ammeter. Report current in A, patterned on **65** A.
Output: **5.5** A
